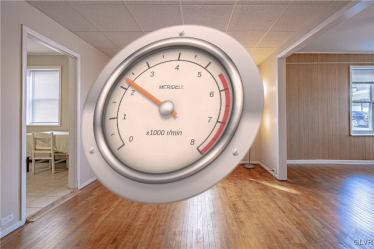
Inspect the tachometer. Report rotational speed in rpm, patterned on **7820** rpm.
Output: **2250** rpm
